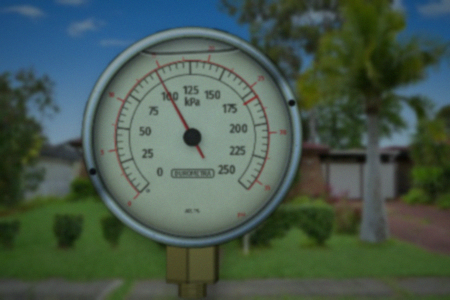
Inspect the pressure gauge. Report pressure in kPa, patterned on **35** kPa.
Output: **100** kPa
